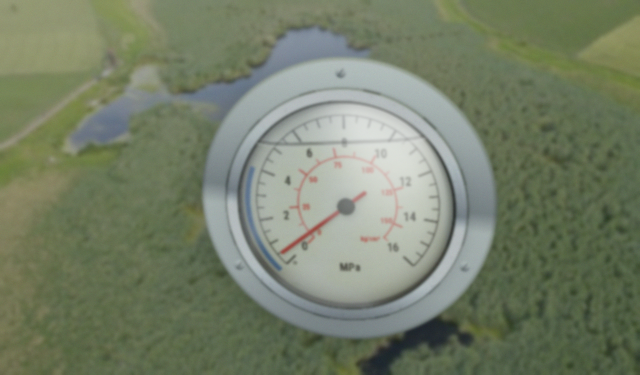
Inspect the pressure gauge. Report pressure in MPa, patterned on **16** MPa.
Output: **0.5** MPa
